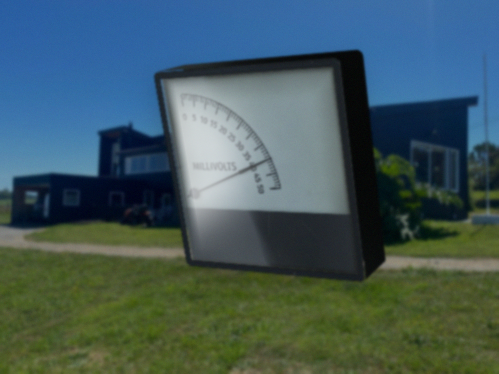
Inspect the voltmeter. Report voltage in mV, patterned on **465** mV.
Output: **40** mV
